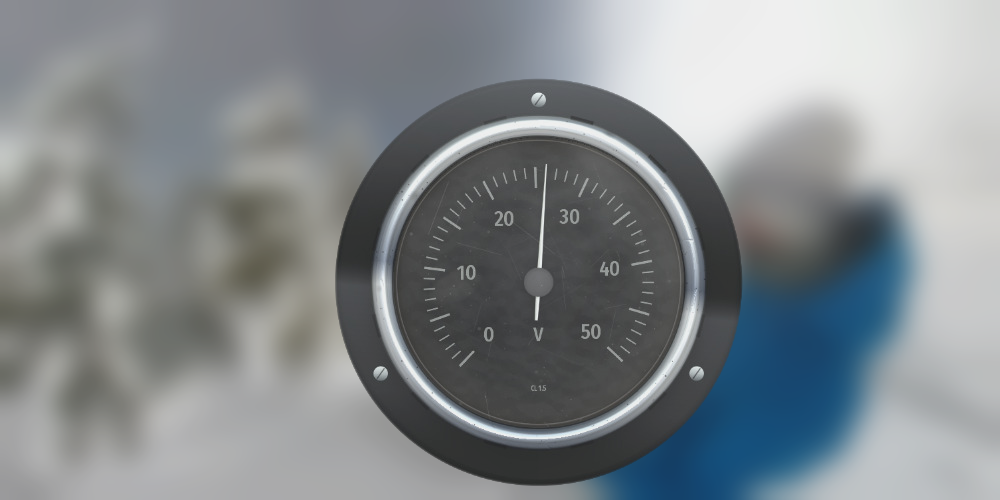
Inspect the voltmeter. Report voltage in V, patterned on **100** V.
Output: **26** V
